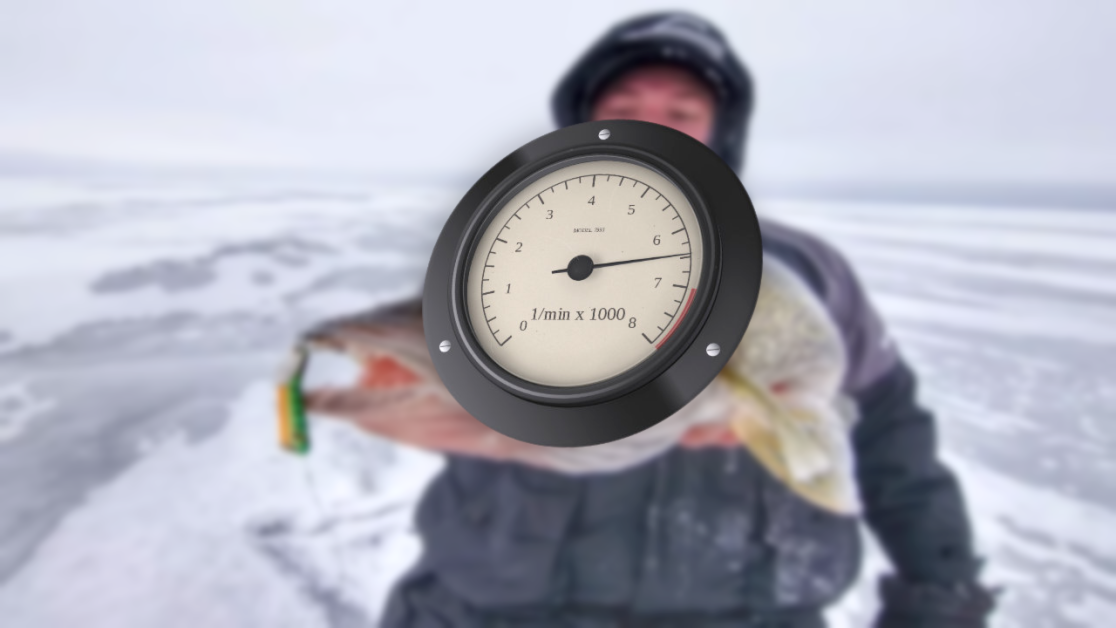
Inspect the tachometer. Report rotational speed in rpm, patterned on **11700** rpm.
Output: **6500** rpm
